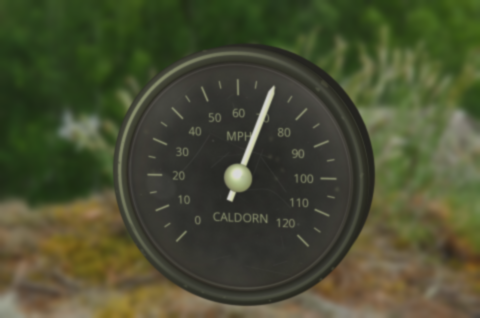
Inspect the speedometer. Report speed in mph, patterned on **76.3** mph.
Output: **70** mph
